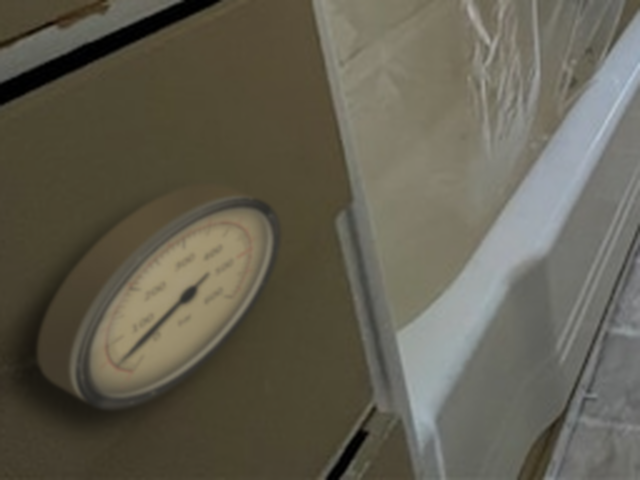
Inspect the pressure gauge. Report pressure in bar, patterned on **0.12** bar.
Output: **50** bar
